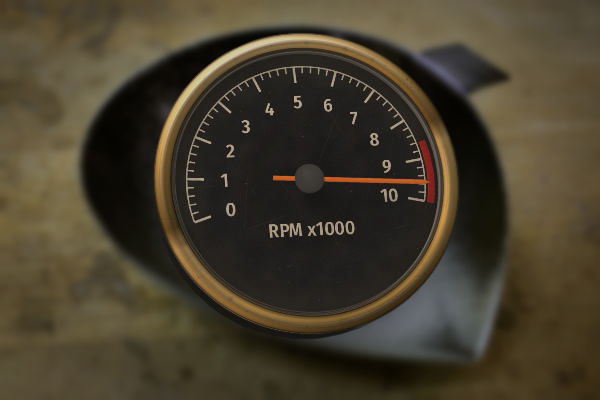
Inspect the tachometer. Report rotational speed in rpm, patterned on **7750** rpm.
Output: **9600** rpm
